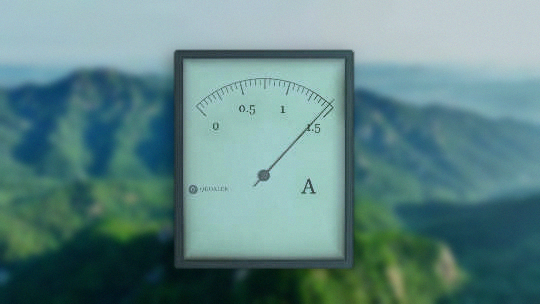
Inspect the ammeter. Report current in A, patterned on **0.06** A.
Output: **1.45** A
